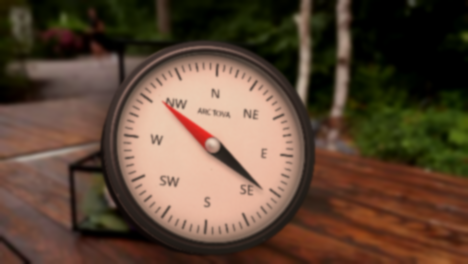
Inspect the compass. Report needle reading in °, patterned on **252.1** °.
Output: **305** °
